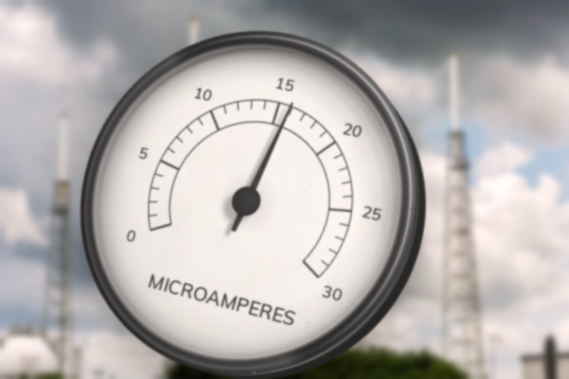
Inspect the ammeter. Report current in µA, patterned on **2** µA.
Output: **16** µA
